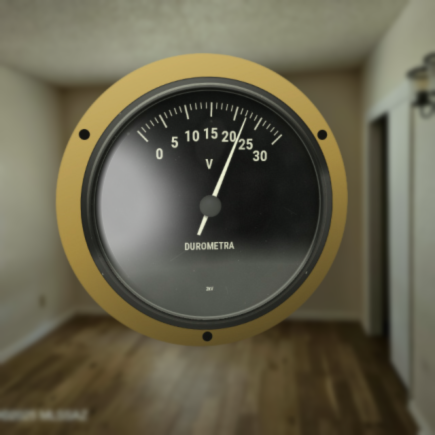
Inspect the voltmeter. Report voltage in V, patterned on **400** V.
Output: **22** V
